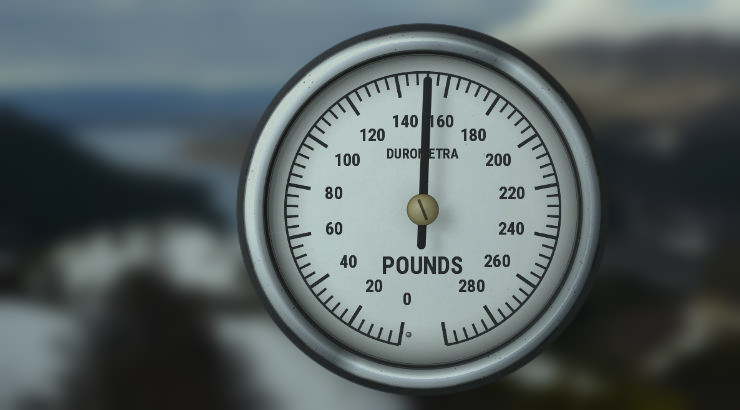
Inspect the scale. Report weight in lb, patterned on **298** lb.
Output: **152** lb
